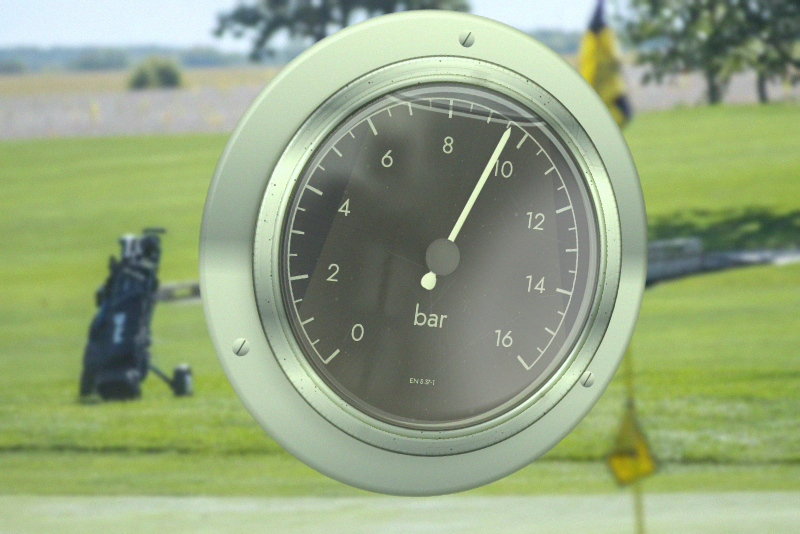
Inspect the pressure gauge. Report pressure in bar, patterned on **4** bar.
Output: **9.5** bar
